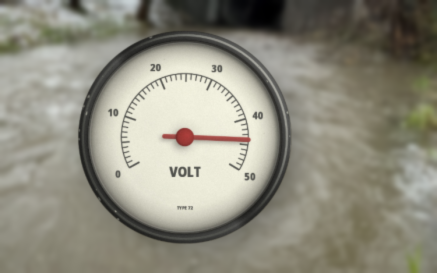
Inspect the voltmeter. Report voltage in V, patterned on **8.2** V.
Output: **44** V
